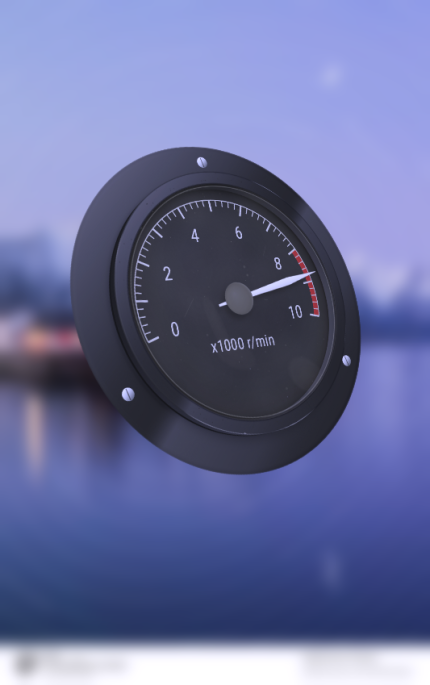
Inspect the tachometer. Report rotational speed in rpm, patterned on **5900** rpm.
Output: **8800** rpm
